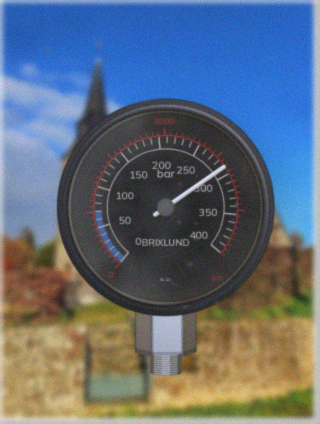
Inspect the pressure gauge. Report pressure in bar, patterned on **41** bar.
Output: **290** bar
